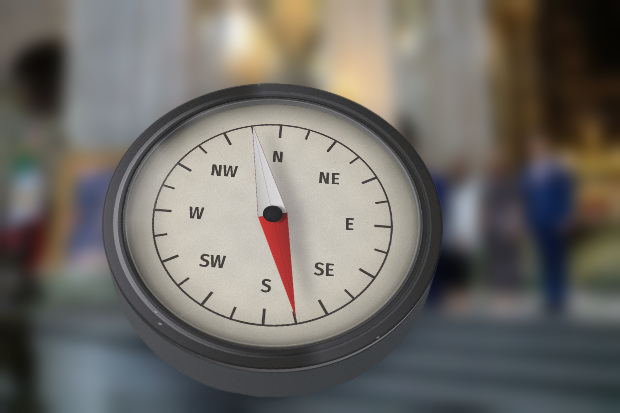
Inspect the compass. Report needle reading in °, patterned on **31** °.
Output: **165** °
